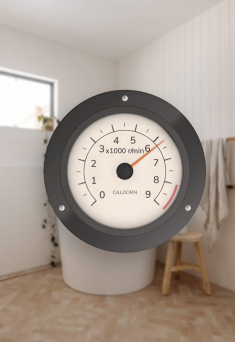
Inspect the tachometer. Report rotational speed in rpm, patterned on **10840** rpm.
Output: **6250** rpm
